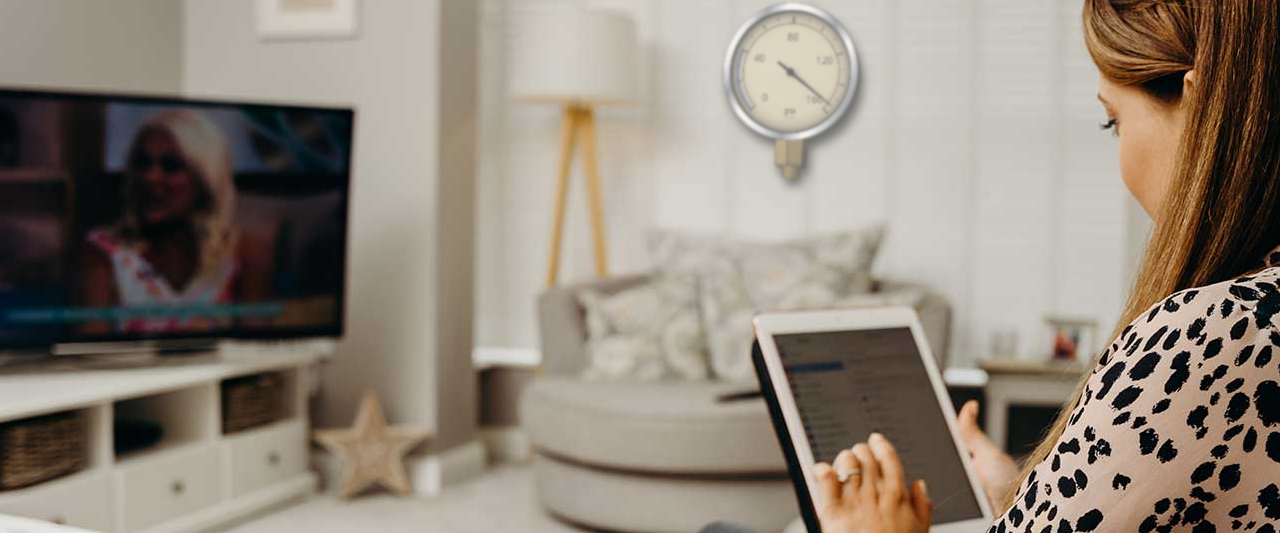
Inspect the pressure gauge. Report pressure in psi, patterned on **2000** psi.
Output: **155** psi
